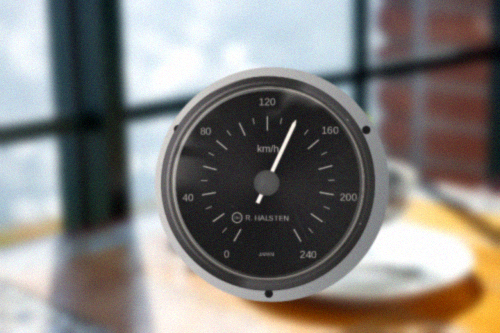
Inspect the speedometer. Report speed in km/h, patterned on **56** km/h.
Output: **140** km/h
